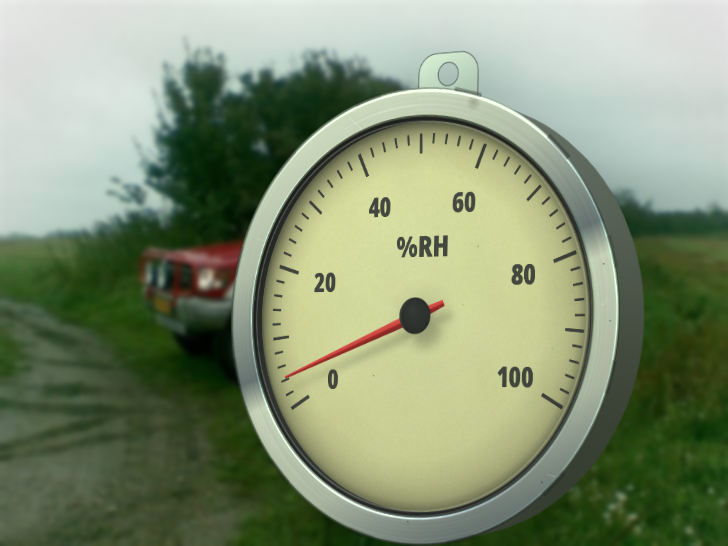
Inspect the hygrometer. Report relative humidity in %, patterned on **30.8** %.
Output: **4** %
